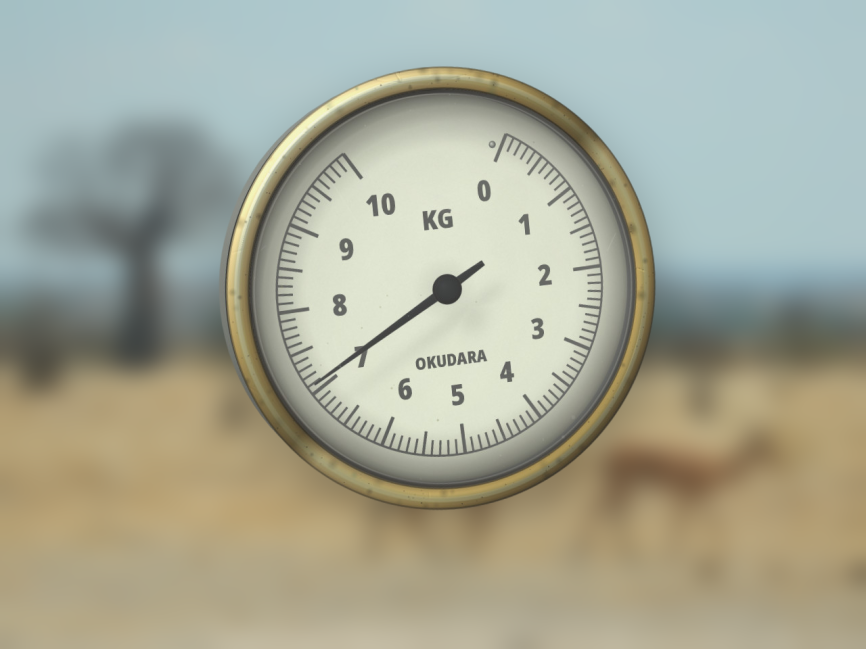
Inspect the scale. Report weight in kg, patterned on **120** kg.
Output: **7.1** kg
